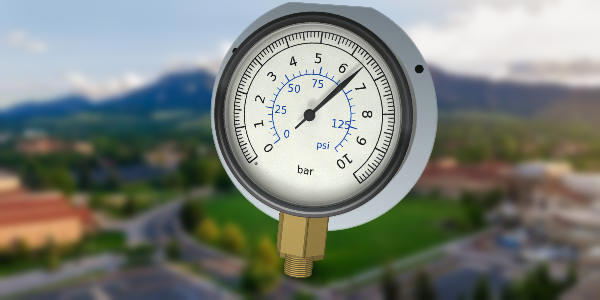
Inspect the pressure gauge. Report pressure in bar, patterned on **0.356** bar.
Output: **6.5** bar
